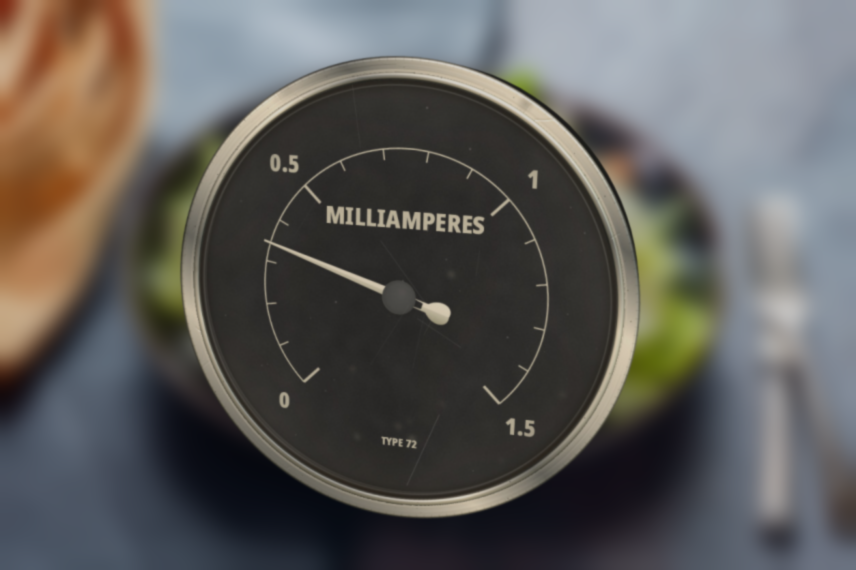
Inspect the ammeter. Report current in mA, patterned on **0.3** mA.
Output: **0.35** mA
